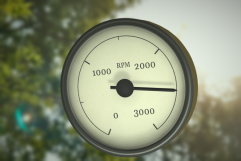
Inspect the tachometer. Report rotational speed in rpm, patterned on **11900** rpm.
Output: **2500** rpm
